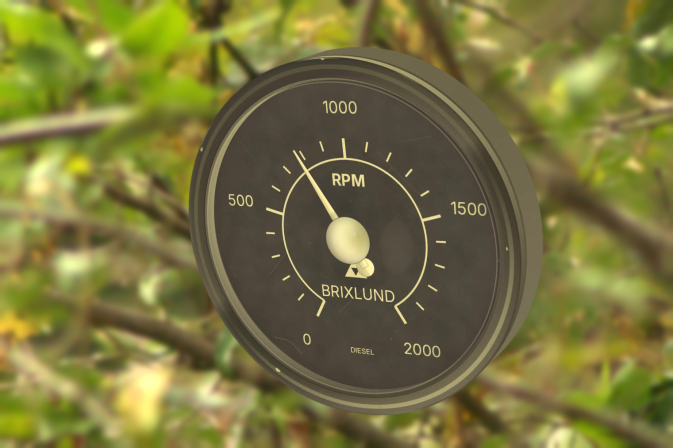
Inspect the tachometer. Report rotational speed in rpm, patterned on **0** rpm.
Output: **800** rpm
